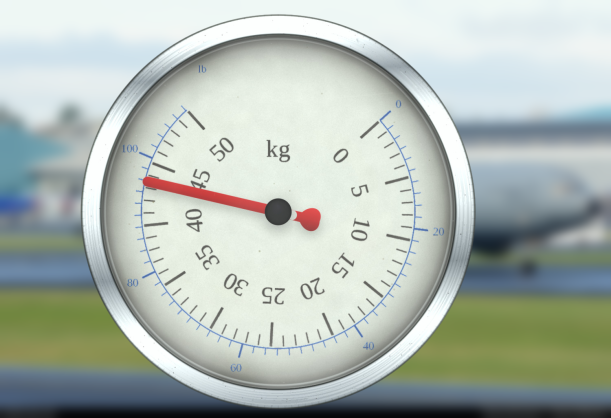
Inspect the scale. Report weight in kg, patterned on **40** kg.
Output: **43.5** kg
